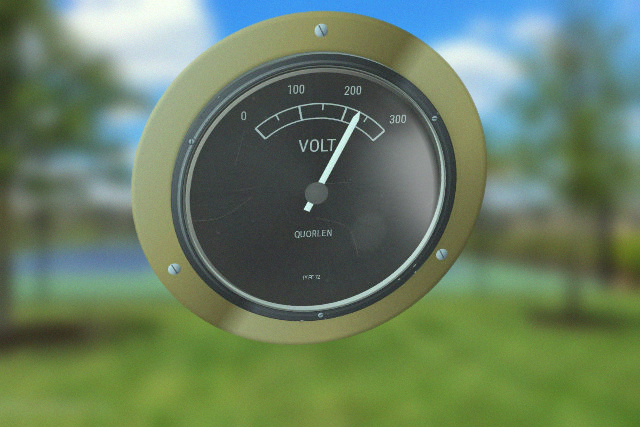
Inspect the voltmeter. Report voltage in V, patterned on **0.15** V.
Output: **225** V
